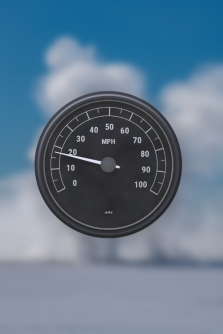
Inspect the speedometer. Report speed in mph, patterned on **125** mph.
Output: **17.5** mph
